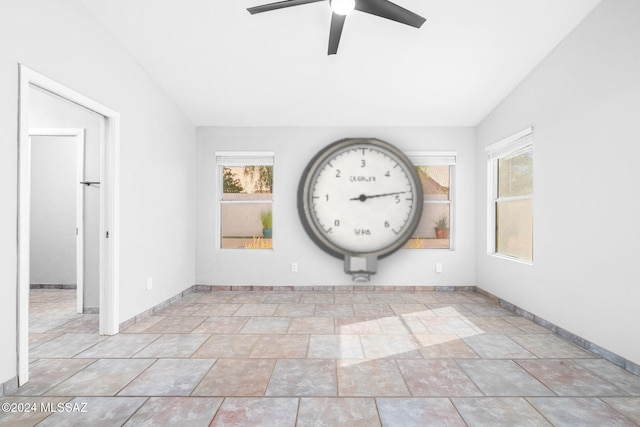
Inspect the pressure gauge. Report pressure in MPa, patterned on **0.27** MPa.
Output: **4.8** MPa
